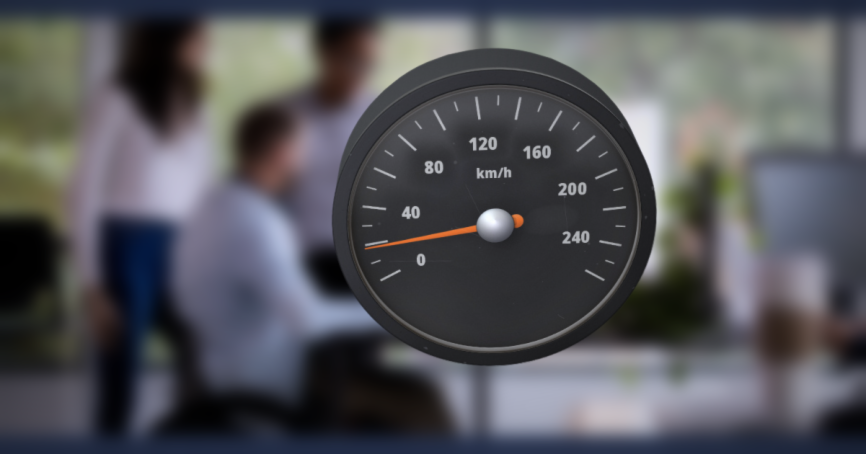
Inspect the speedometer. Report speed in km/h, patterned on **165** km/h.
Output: **20** km/h
